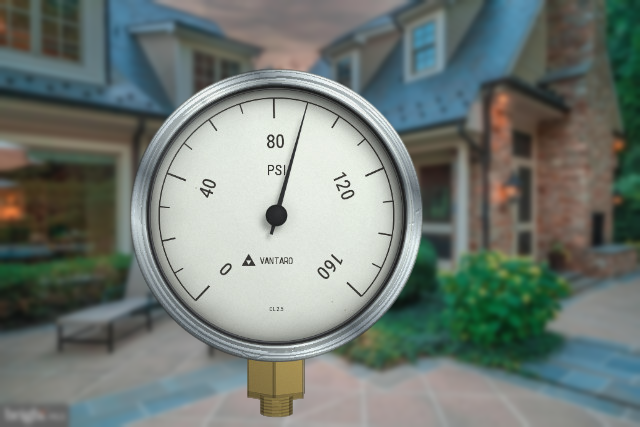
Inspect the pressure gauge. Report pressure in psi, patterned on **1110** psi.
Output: **90** psi
